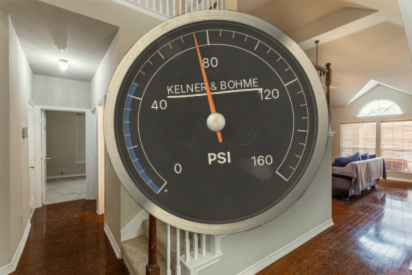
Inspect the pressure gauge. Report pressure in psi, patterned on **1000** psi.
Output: **75** psi
